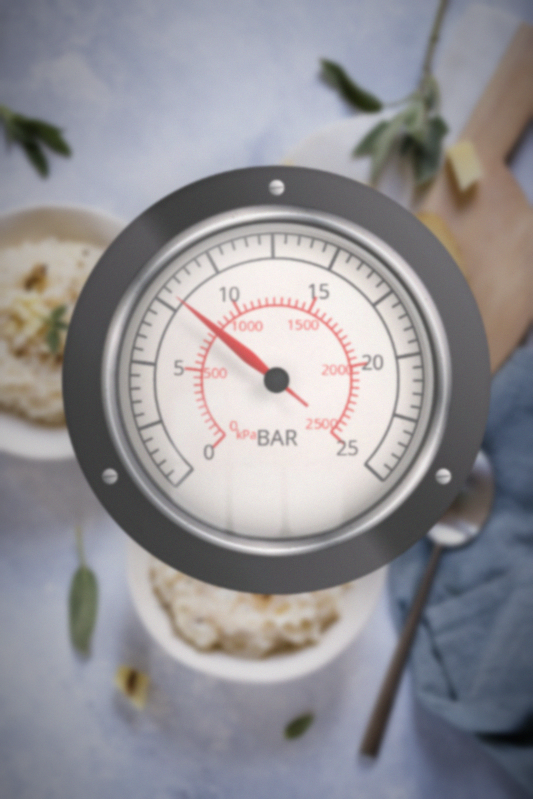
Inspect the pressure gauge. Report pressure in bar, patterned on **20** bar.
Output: **8** bar
